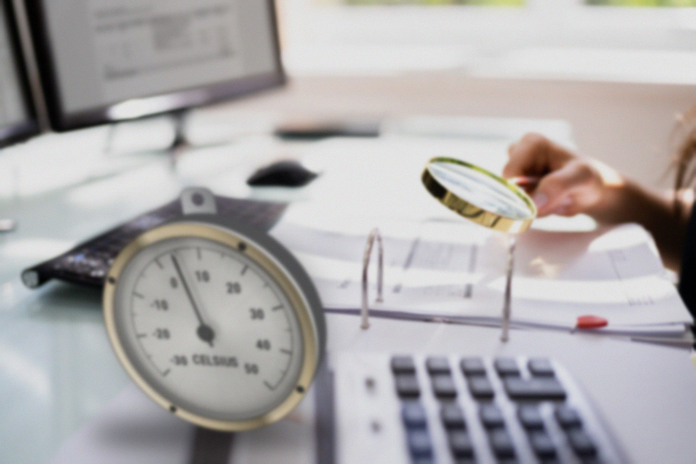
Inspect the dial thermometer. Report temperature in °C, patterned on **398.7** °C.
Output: **5** °C
